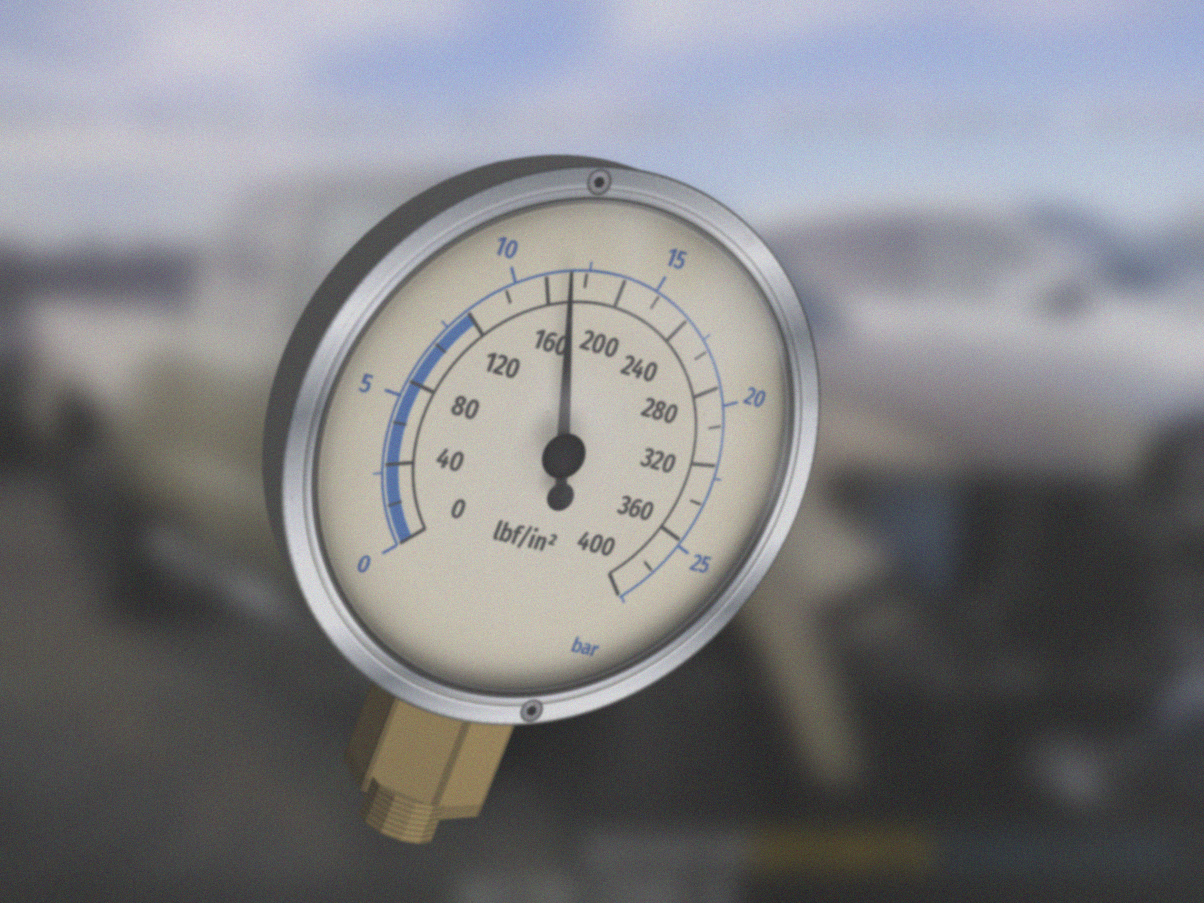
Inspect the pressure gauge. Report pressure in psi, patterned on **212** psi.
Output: **170** psi
